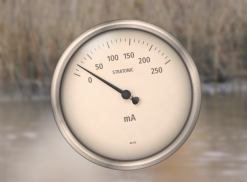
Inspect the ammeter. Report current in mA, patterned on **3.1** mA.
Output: **20** mA
